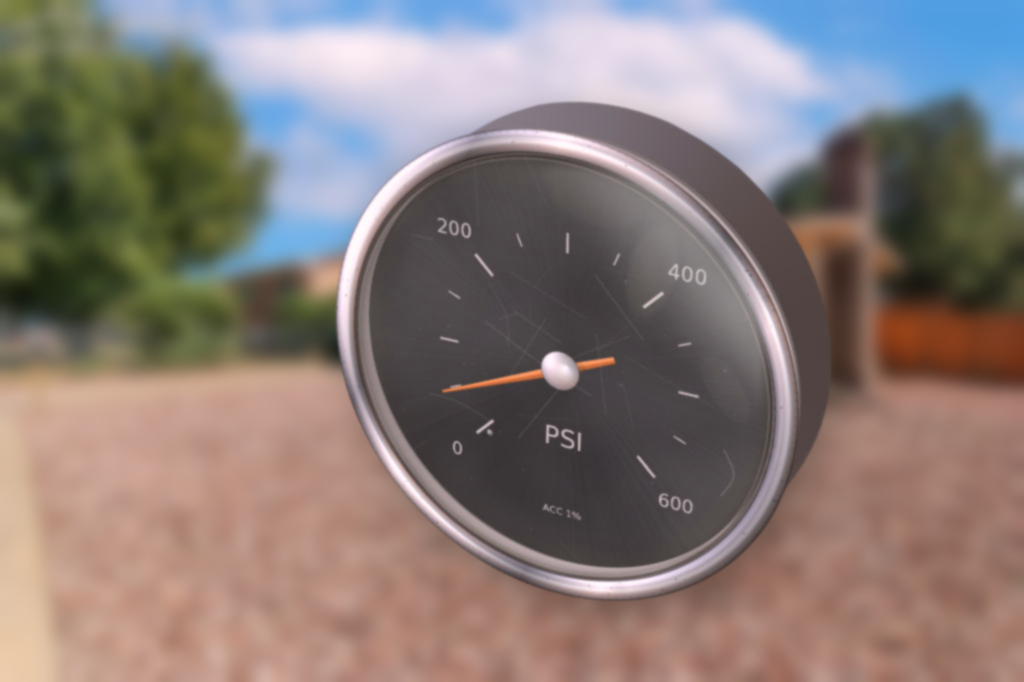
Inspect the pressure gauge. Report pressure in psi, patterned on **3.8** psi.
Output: **50** psi
